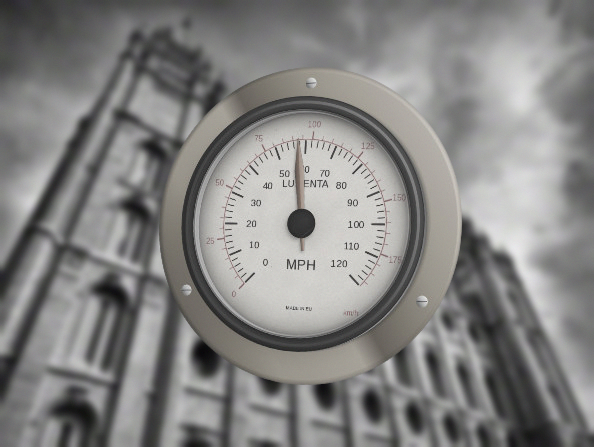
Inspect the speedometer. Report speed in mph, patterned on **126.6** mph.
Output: **58** mph
